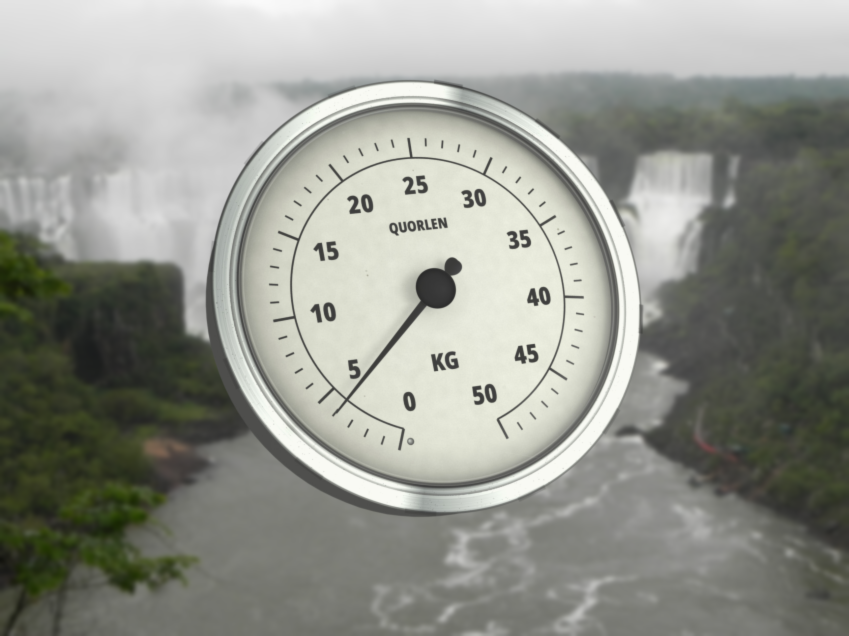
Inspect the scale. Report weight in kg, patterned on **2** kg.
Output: **4** kg
